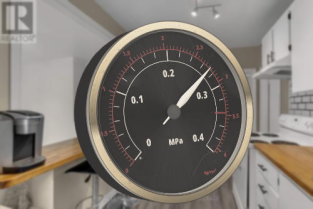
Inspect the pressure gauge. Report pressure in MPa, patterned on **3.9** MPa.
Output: **0.27** MPa
